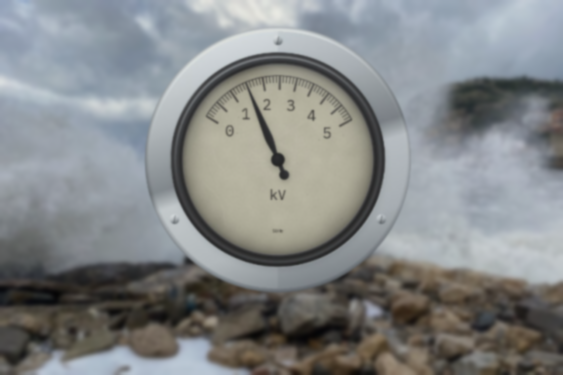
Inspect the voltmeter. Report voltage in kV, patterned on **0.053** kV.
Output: **1.5** kV
